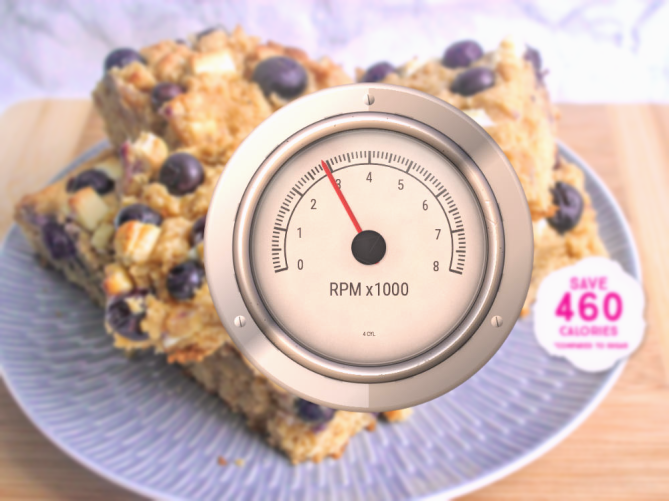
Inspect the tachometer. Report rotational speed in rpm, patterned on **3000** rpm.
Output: **2900** rpm
